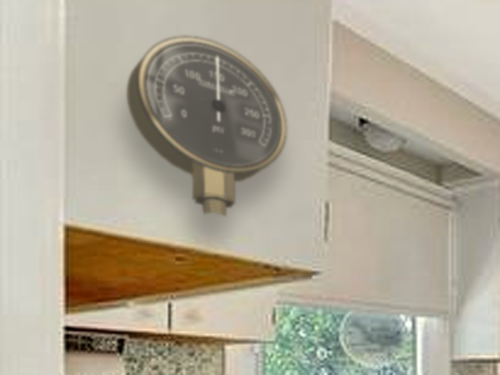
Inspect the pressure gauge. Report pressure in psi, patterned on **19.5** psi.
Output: **150** psi
